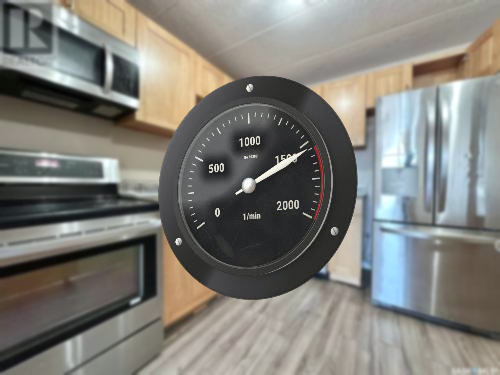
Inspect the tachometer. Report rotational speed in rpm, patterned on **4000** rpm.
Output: **1550** rpm
